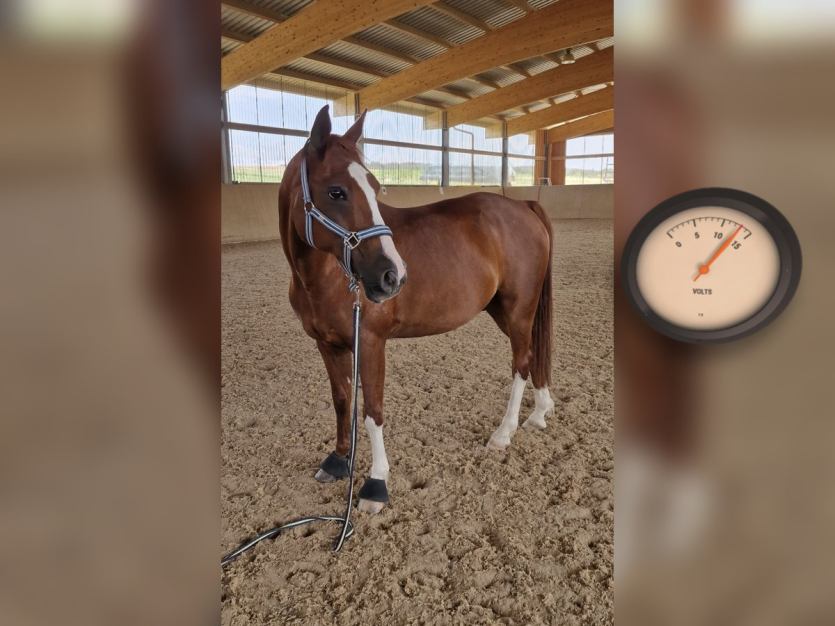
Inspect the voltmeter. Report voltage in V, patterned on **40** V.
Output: **13** V
